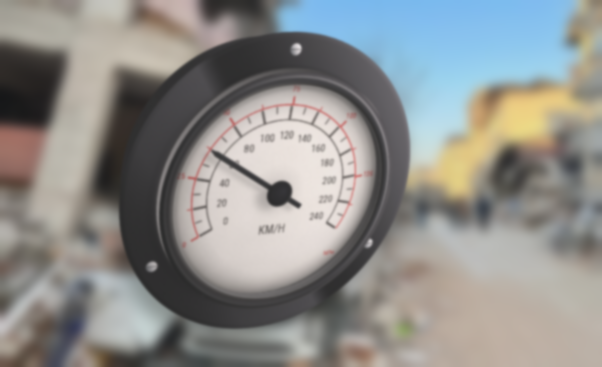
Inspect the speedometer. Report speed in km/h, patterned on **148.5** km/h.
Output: **60** km/h
